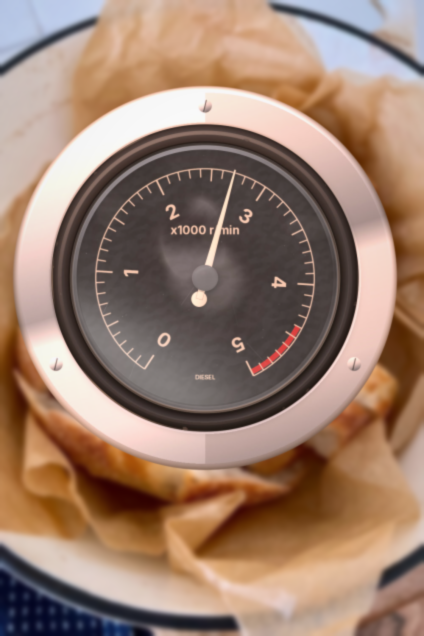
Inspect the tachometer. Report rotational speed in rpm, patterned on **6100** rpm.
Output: **2700** rpm
